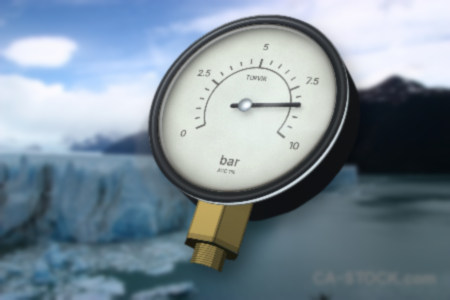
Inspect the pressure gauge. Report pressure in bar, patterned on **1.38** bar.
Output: **8.5** bar
